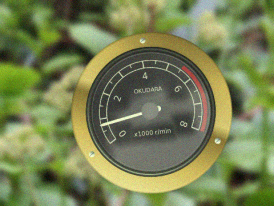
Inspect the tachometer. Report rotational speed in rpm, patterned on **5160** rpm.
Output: **750** rpm
